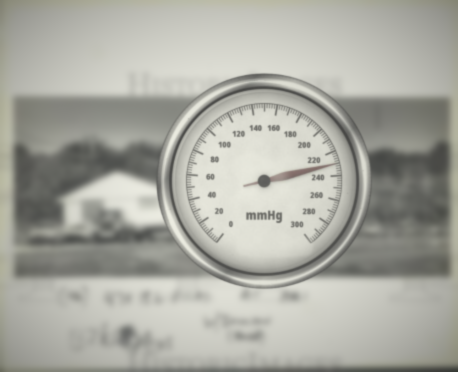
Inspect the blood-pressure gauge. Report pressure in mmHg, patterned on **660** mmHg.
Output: **230** mmHg
